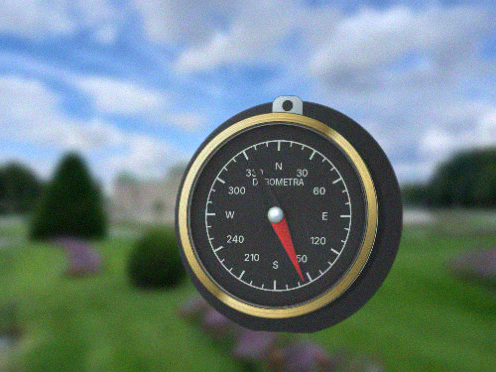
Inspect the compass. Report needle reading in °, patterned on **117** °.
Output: **155** °
